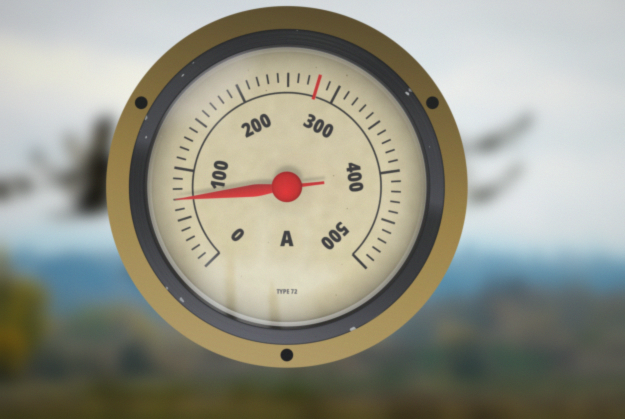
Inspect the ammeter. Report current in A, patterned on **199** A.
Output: **70** A
